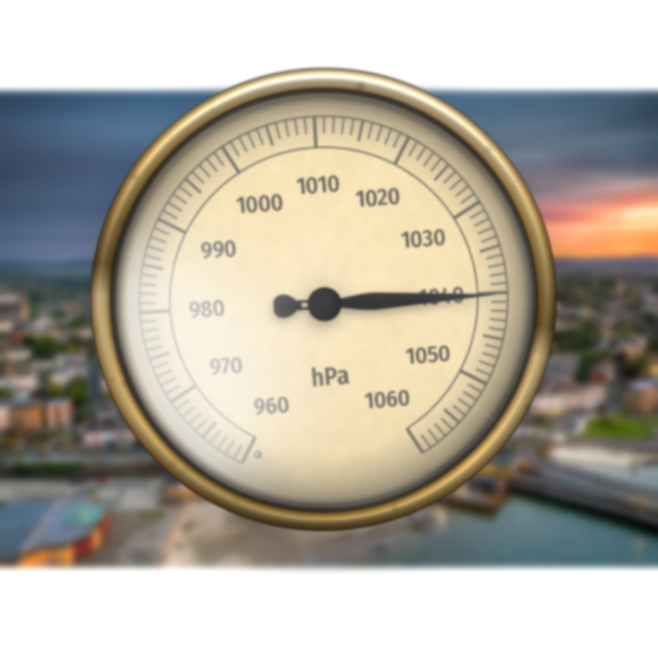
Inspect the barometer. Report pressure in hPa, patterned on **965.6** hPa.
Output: **1040** hPa
